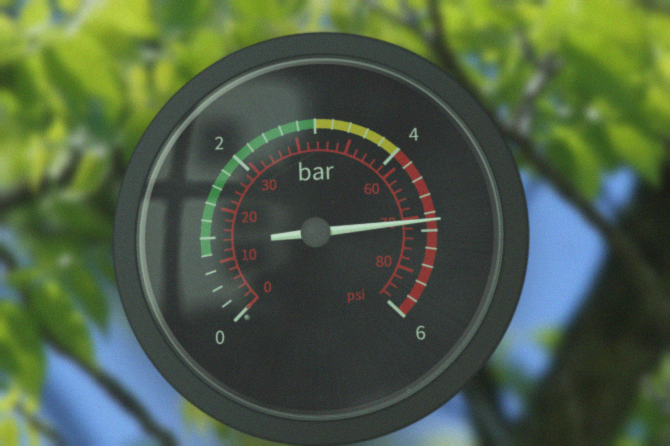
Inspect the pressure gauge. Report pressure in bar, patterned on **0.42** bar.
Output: **4.9** bar
